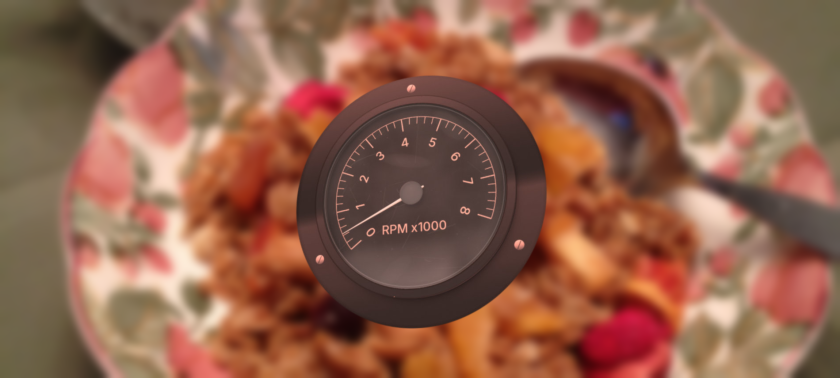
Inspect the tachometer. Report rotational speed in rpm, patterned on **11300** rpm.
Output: **400** rpm
